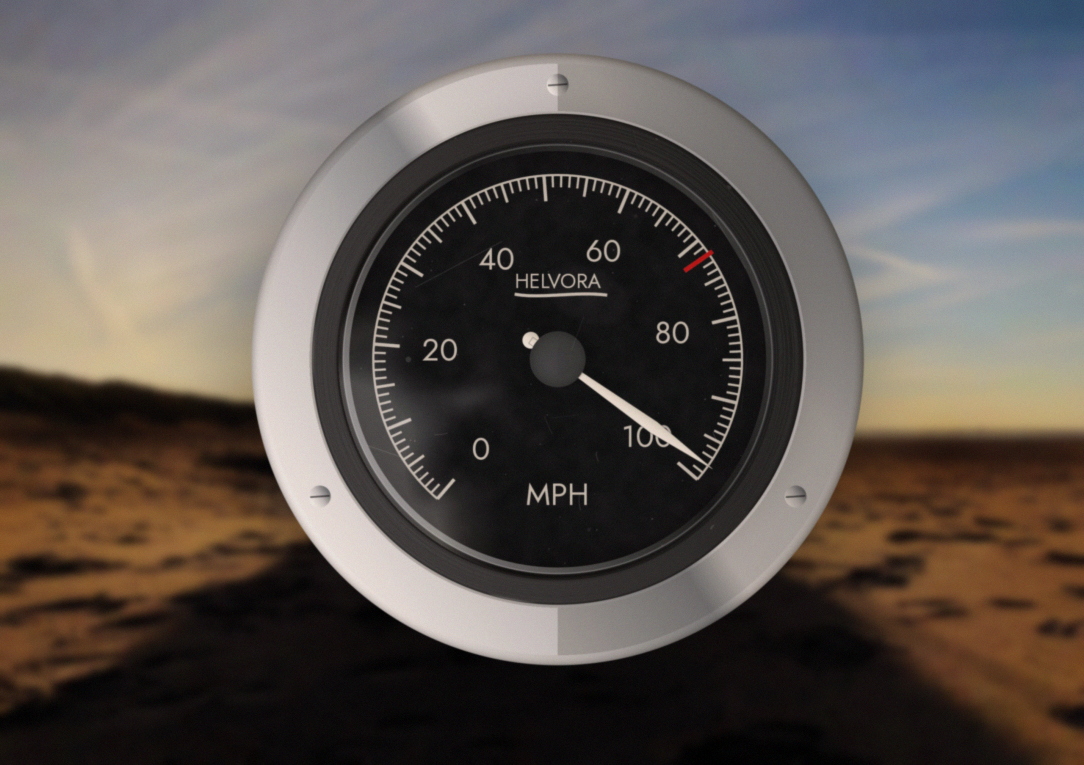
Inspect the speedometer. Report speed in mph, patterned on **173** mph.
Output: **98** mph
